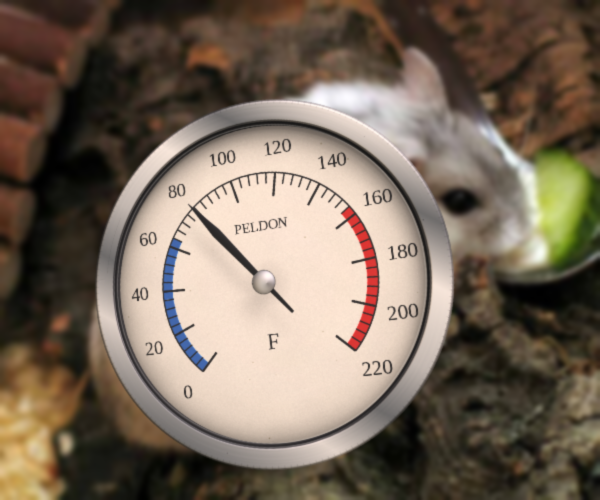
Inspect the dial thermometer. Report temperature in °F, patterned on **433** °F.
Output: **80** °F
